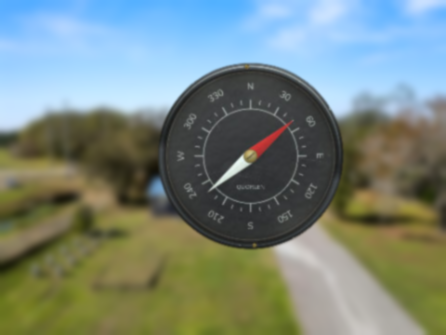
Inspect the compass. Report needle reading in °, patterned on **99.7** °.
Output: **50** °
